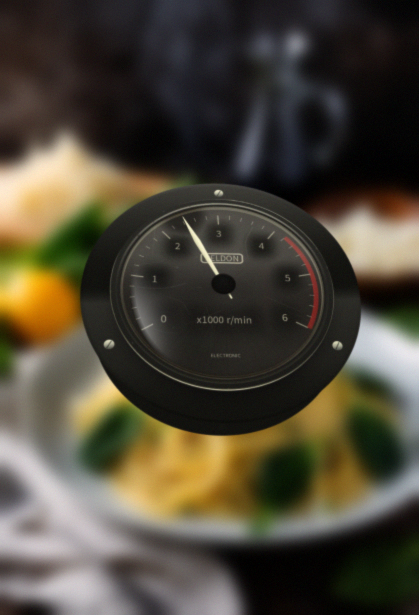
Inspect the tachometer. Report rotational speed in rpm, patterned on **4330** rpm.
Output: **2400** rpm
